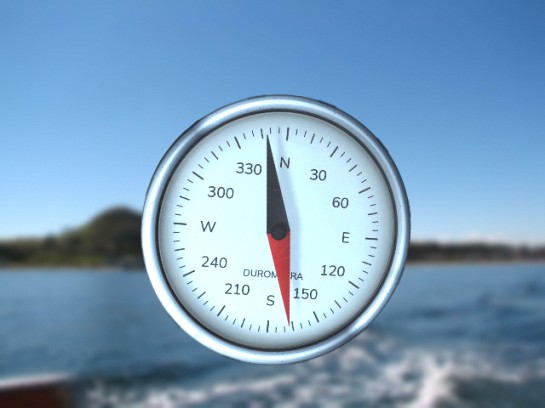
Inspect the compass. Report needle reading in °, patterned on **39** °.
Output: **167.5** °
